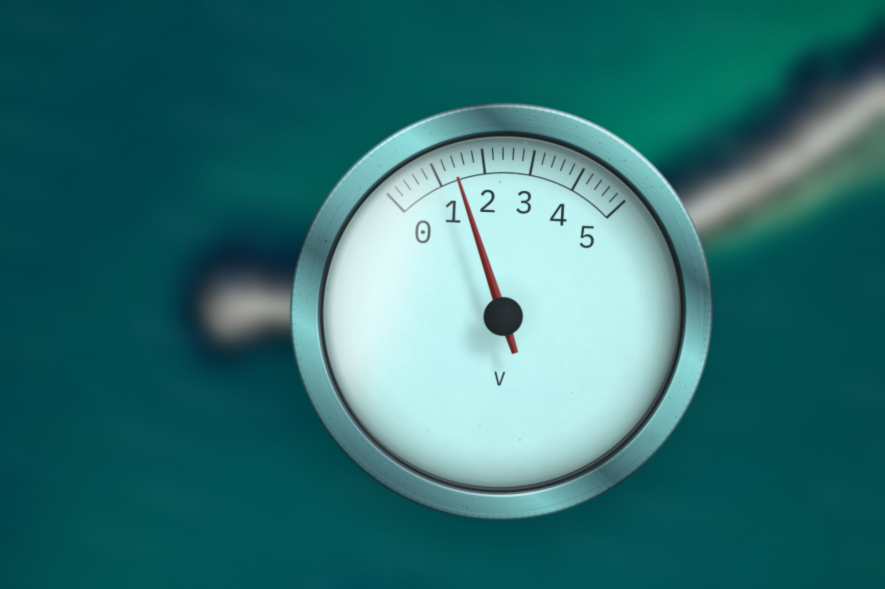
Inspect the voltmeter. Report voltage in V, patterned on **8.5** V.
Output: **1.4** V
